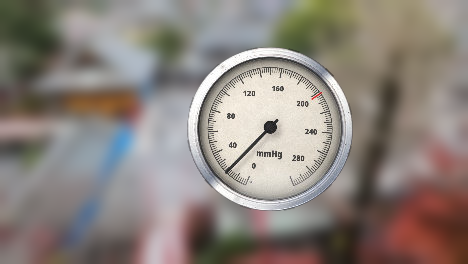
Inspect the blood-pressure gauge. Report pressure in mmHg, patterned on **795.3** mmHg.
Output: **20** mmHg
